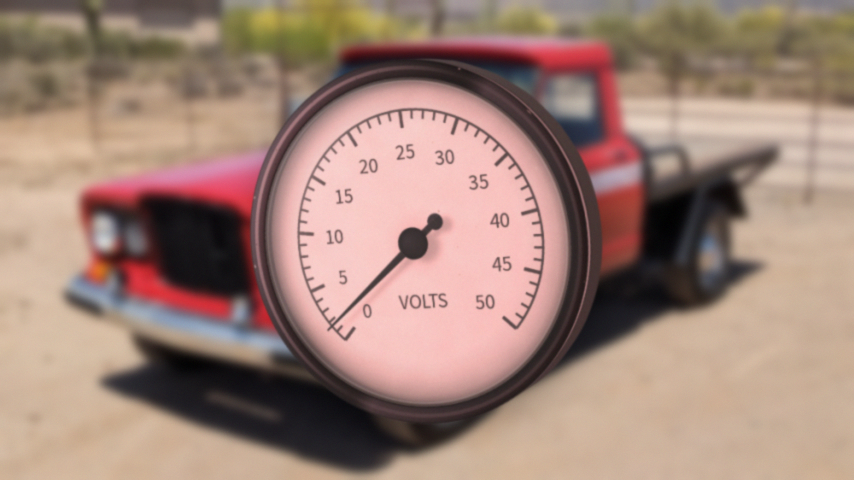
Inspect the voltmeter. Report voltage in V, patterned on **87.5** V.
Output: **1.5** V
